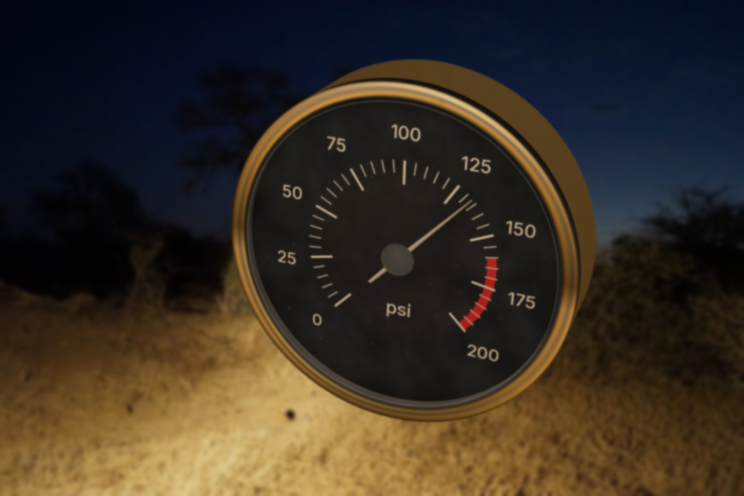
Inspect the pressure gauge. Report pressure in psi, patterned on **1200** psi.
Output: **132.5** psi
